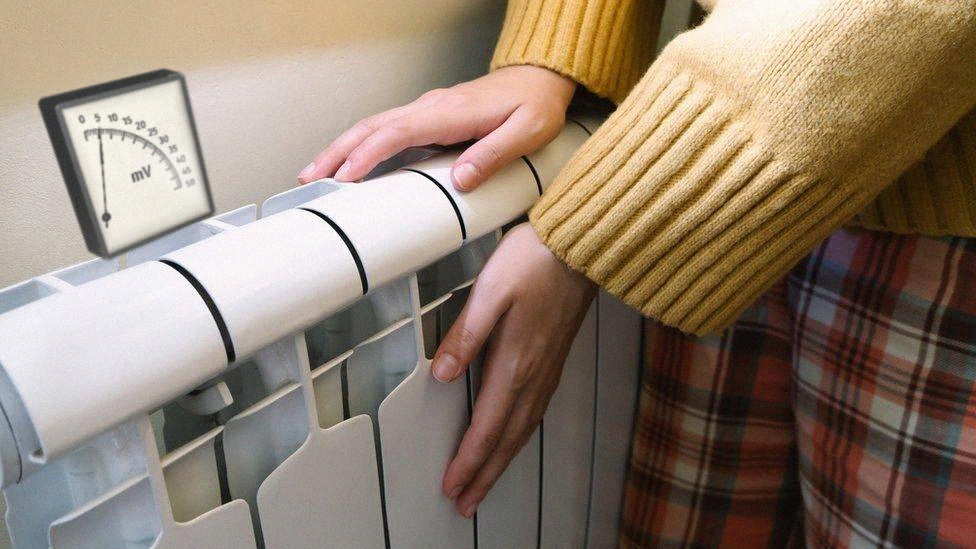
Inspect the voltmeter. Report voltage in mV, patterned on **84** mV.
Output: **5** mV
